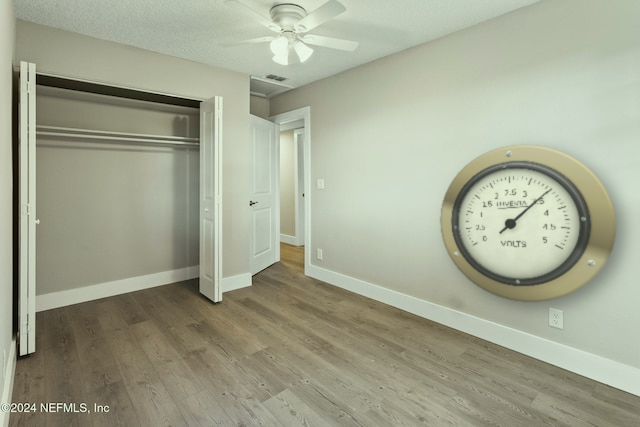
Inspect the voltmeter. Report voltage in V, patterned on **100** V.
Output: **3.5** V
